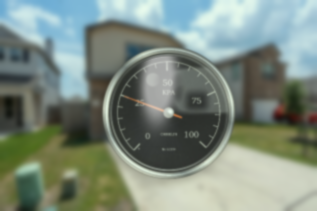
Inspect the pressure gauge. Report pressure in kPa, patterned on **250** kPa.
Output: **25** kPa
